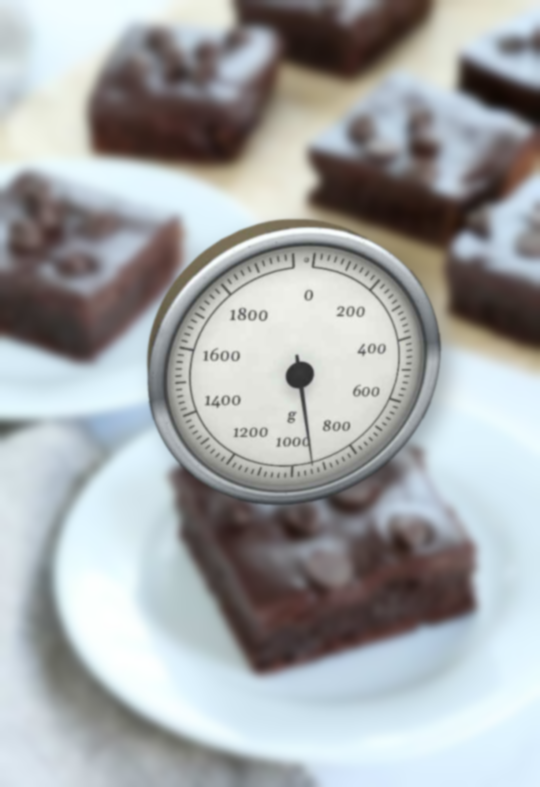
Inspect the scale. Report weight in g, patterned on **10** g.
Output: **940** g
